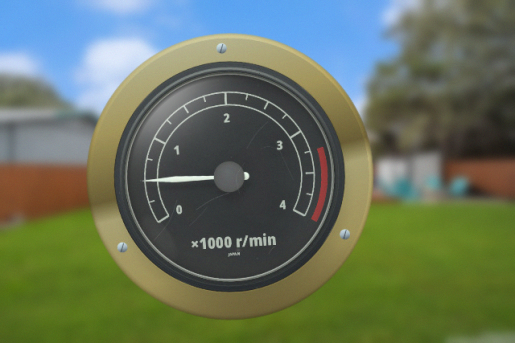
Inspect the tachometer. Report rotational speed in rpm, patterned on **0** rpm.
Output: **500** rpm
